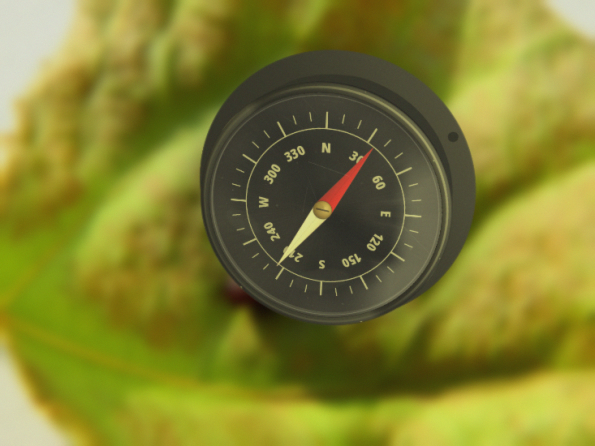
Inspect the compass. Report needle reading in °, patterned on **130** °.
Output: **35** °
